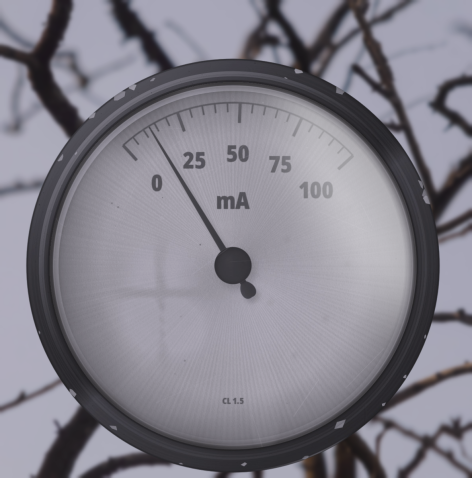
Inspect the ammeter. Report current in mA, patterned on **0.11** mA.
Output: **12.5** mA
